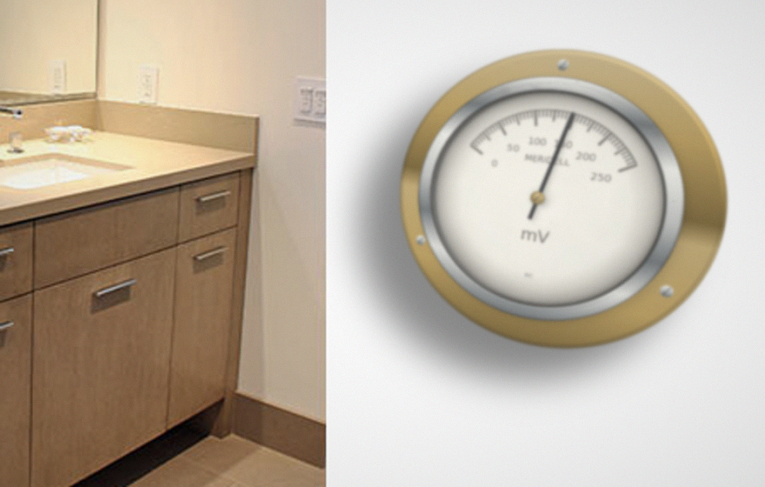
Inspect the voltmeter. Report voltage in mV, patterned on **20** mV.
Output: **150** mV
